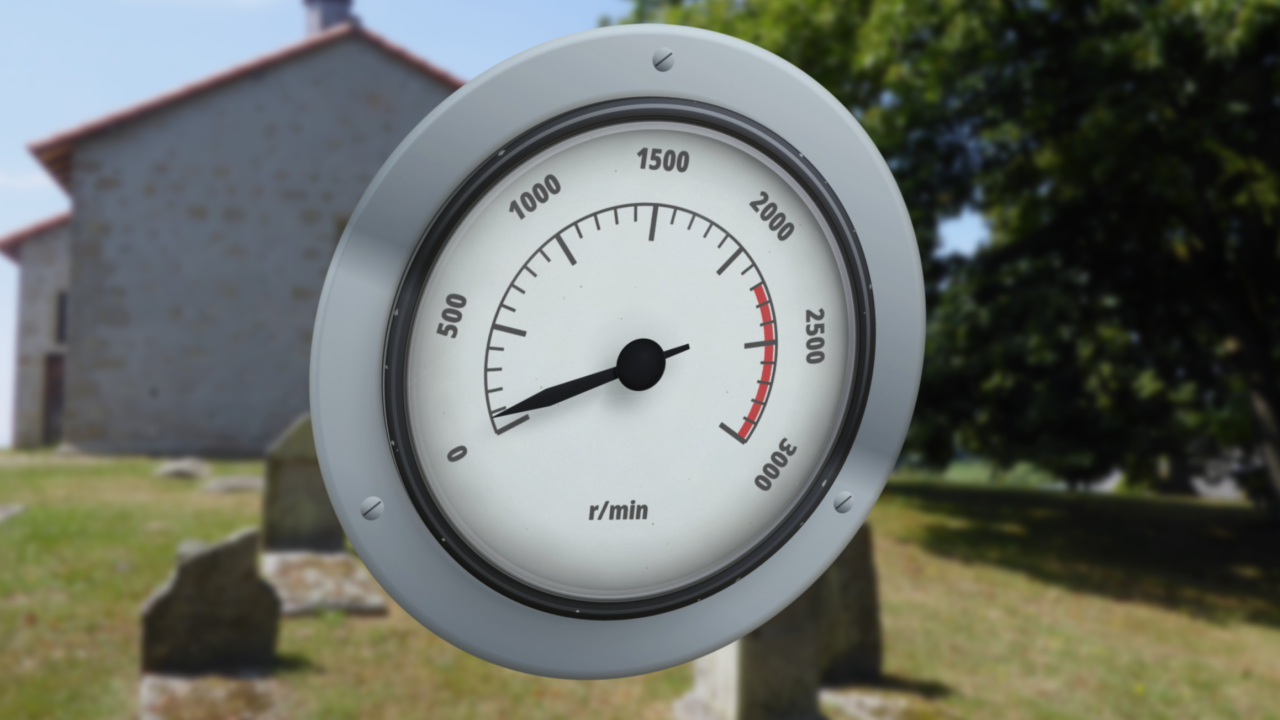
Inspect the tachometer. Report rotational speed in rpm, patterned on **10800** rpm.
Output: **100** rpm
